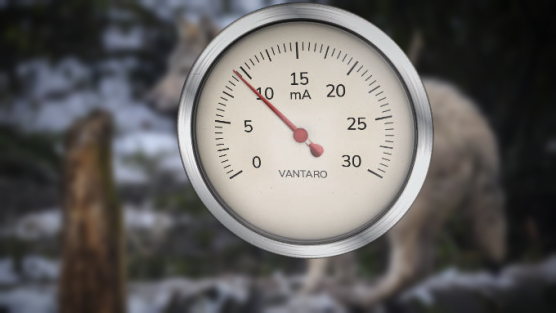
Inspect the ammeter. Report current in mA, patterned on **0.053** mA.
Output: **9.5** mA
